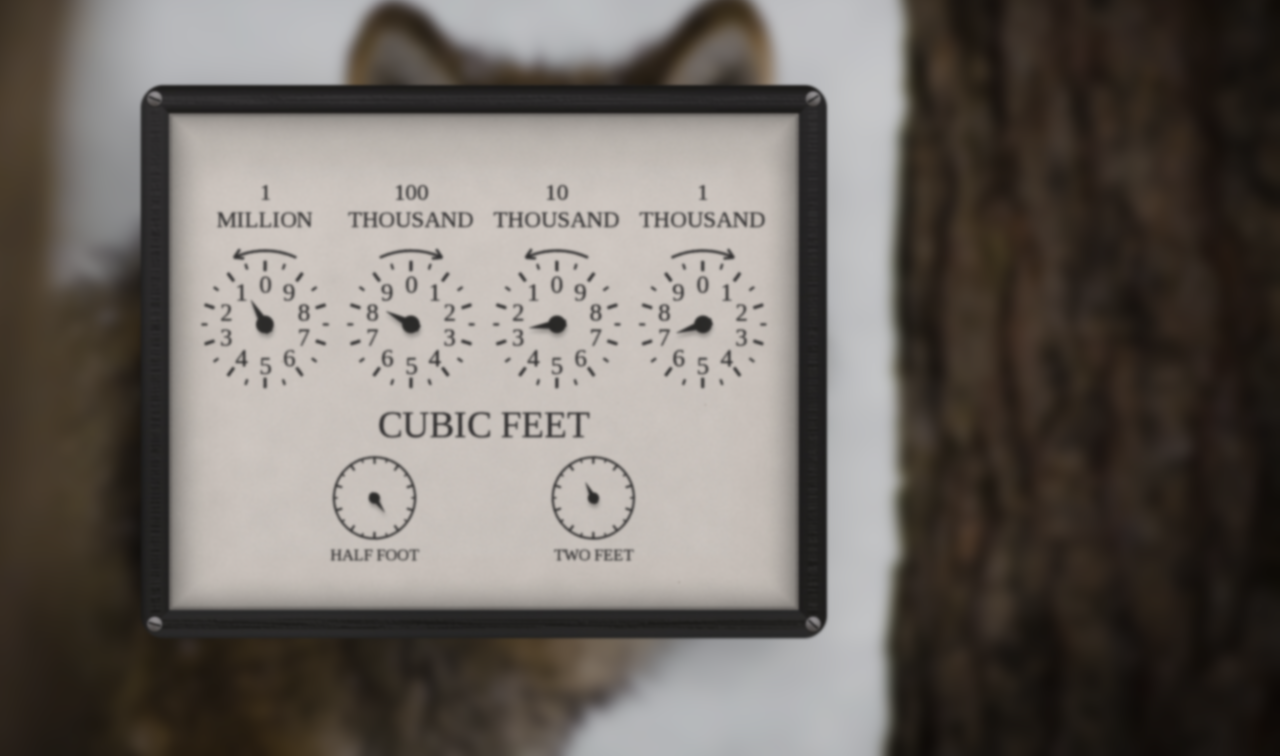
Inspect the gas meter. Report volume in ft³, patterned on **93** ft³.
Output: **82700** ft³
